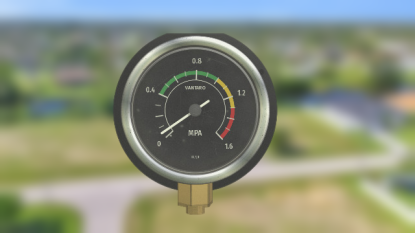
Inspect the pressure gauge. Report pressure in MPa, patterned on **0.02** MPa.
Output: **0.05** MPa
